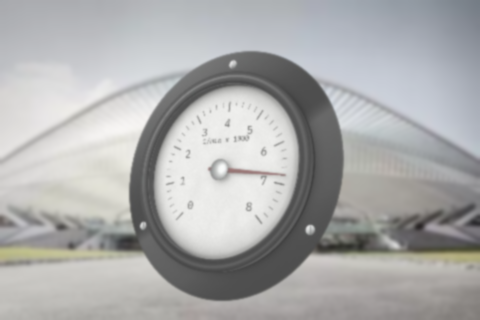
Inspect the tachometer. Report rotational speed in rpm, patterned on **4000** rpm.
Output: **6800** rpm
